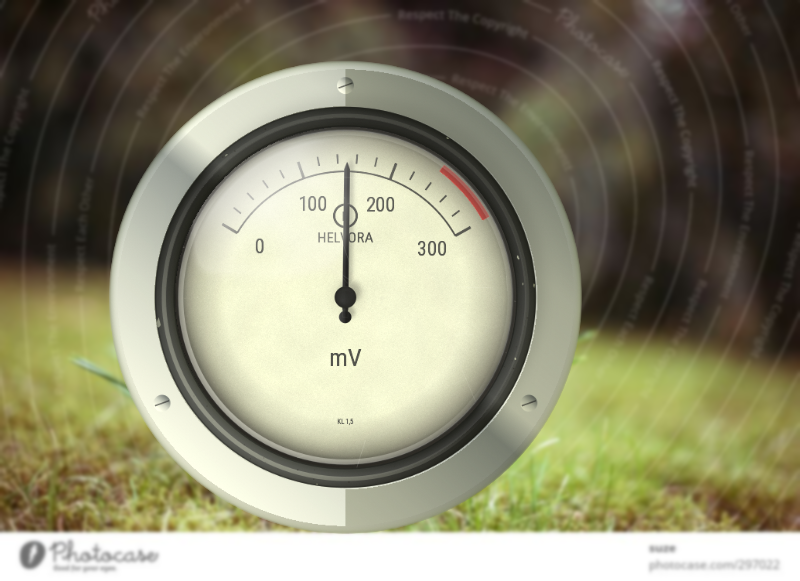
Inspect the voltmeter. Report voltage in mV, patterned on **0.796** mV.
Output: **150** mV
